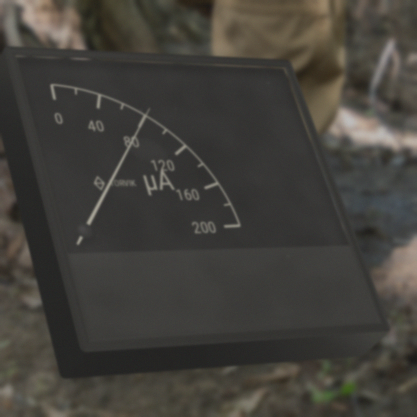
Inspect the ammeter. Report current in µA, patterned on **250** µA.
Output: **80** µA
